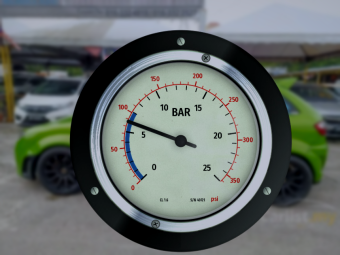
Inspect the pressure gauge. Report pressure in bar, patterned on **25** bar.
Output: **6** bar
